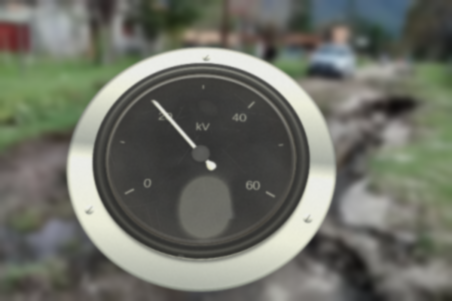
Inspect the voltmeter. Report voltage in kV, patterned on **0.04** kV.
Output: **20** kV
